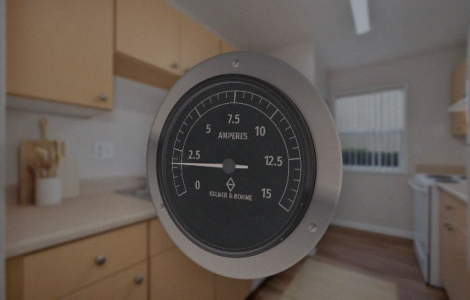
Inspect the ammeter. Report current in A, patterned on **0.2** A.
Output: **1.75** A
